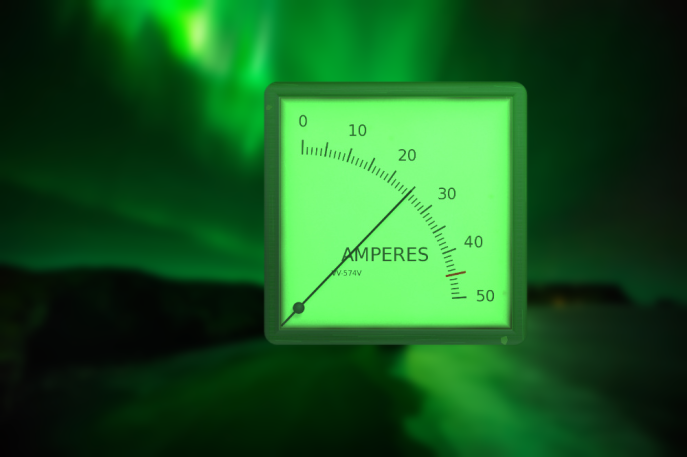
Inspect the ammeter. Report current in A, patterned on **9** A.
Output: **25** A
